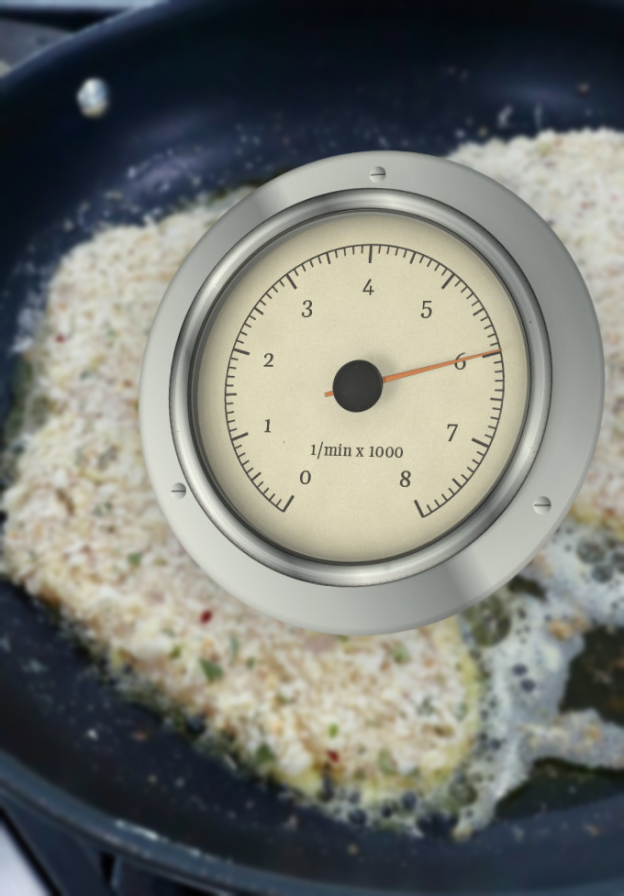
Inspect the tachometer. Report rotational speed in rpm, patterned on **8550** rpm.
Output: **6000** rpm
